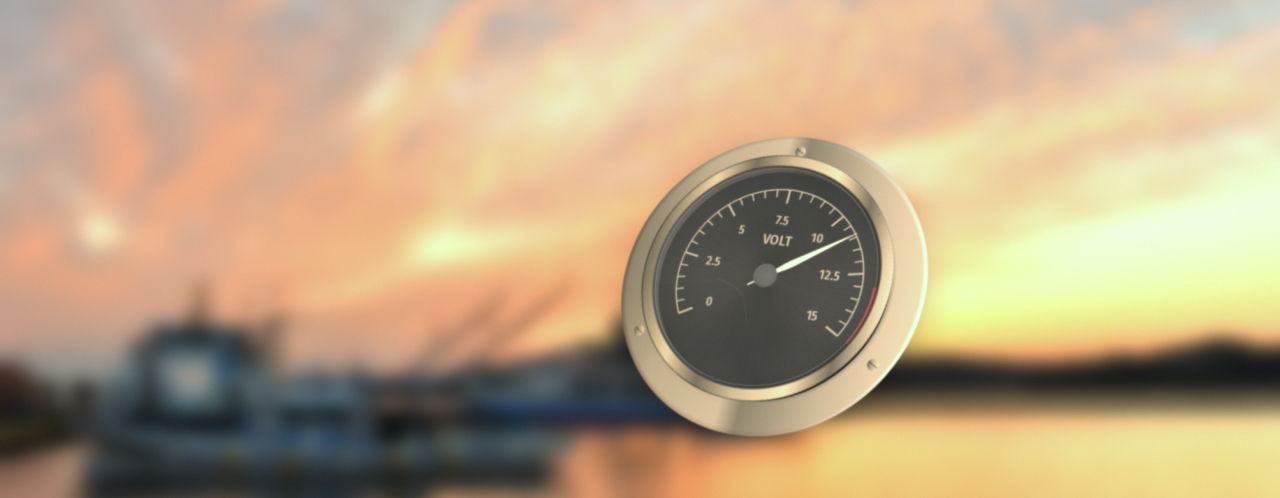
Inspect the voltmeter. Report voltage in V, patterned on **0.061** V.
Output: **11** V
